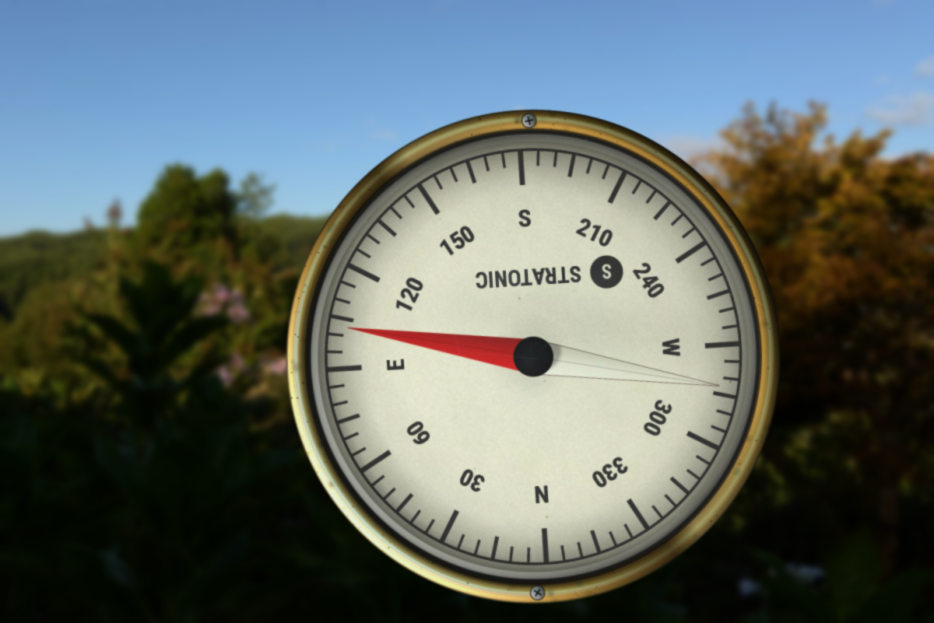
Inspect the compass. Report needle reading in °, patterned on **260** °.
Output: **102.5** °
